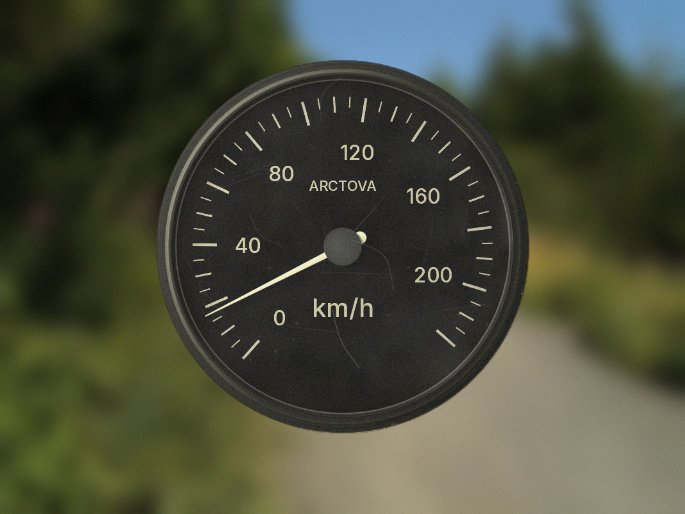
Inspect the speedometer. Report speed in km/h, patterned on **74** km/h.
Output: **17.5** km/h
